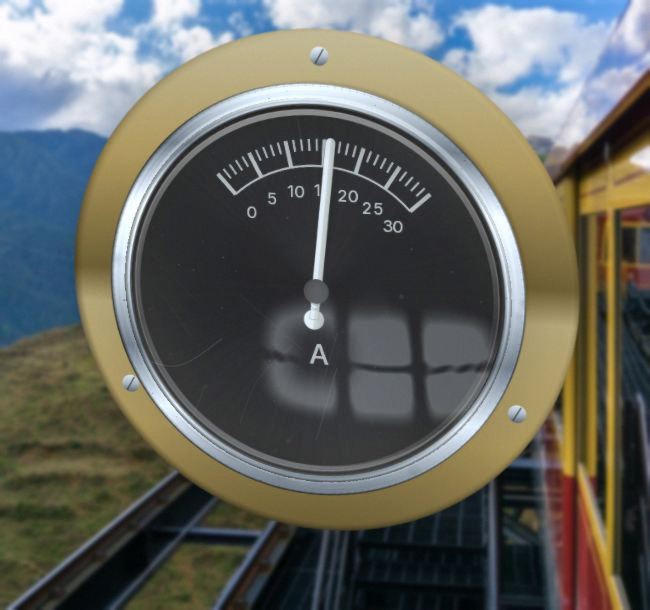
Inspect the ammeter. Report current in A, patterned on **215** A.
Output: **16** A
